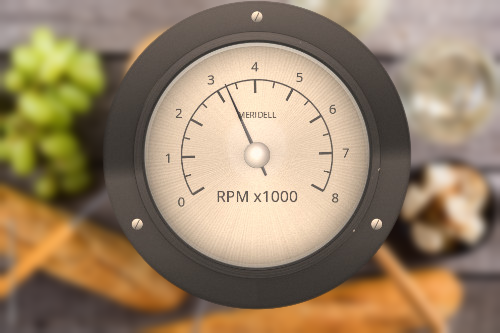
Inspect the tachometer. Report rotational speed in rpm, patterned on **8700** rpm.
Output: **3250** rpm
